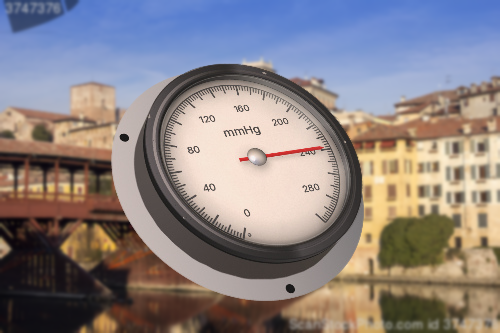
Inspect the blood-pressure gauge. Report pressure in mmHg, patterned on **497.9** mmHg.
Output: **240** mmHg
